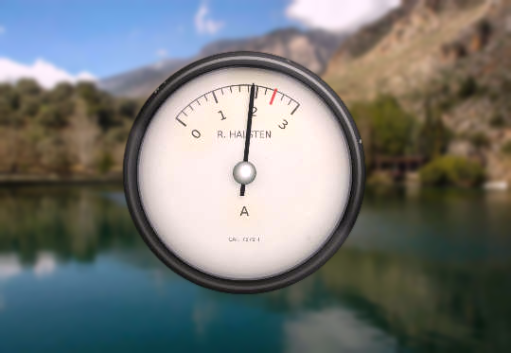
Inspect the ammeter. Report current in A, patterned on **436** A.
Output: **1.9** A
